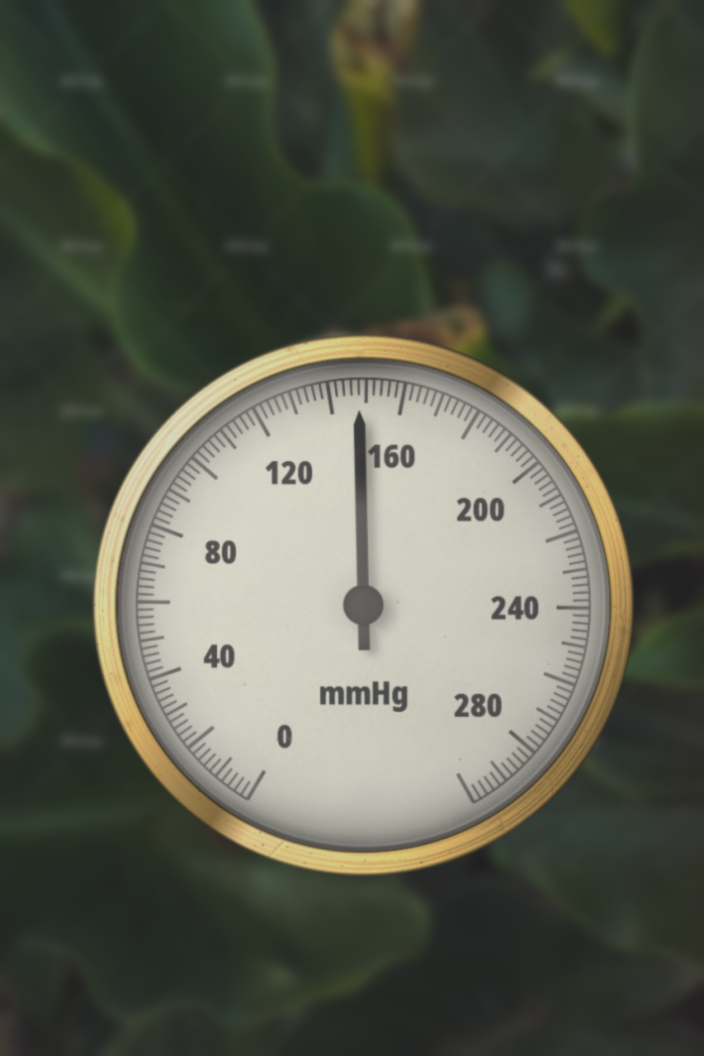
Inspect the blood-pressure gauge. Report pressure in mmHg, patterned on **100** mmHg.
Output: **148** mmHg
